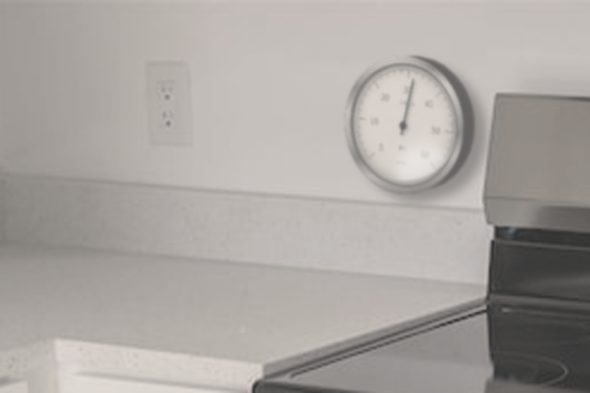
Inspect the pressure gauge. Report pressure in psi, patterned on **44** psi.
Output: **32** psi
